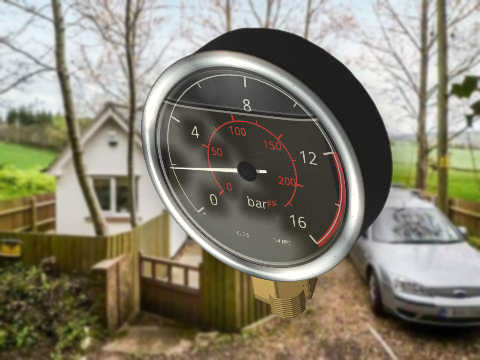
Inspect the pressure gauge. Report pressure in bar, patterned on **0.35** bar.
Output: **2** bar
